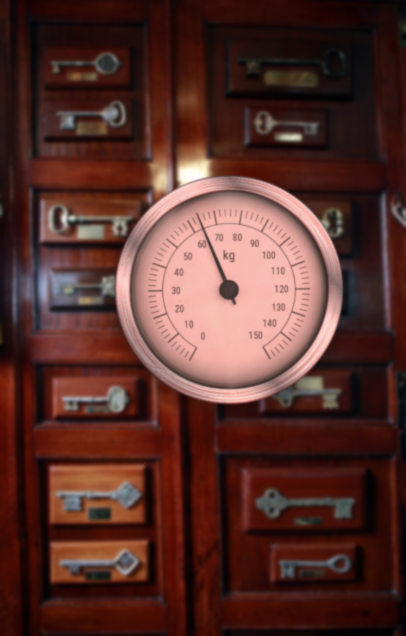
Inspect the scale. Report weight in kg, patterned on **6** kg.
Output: **64** kg
